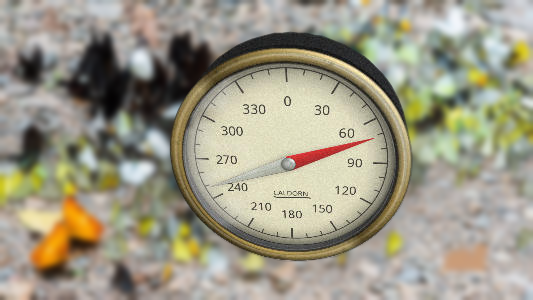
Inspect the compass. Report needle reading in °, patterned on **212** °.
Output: **70** °
